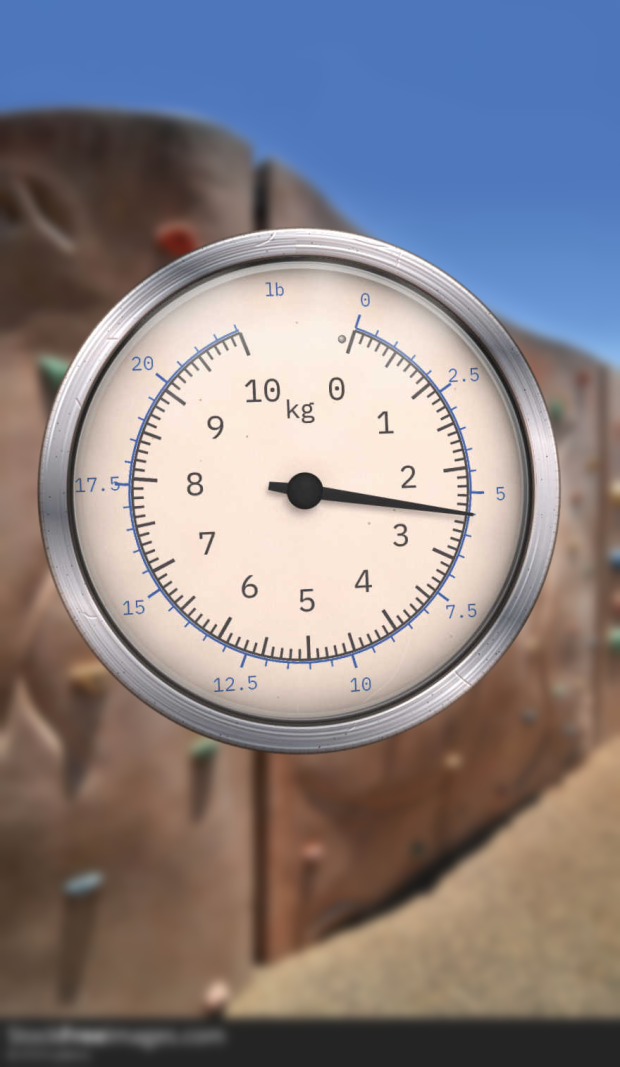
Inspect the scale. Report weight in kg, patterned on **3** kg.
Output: **2.5** kg
